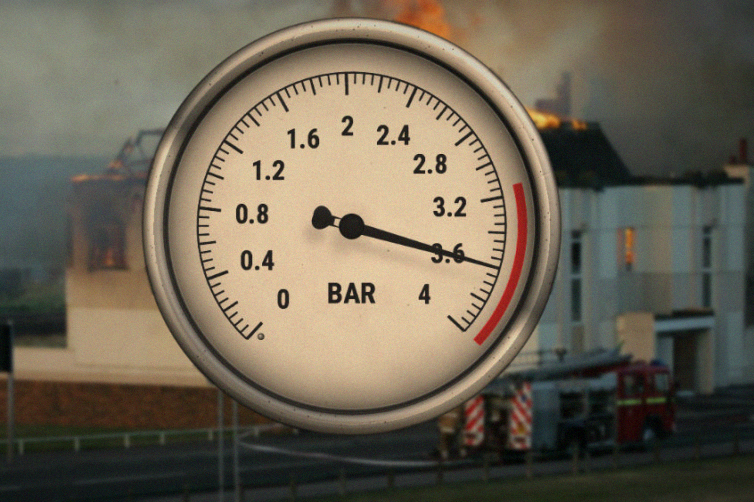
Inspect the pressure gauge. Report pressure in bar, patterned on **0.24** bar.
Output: **3.6** bar
